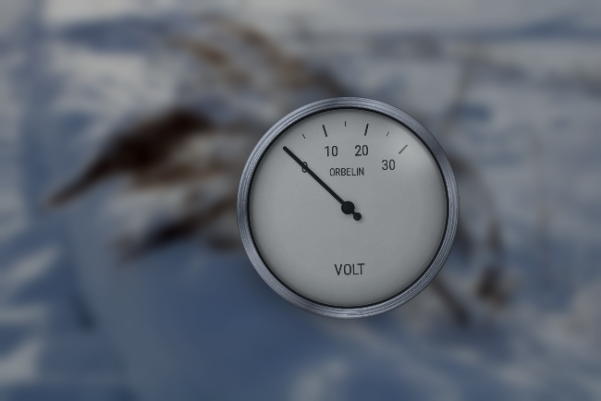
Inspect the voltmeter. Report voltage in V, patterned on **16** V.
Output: **0** V
